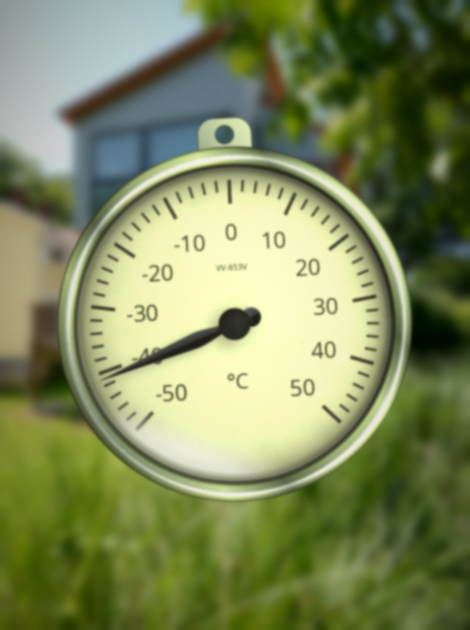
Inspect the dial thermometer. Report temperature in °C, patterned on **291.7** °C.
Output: **-41** °C
